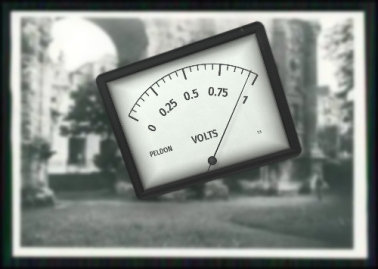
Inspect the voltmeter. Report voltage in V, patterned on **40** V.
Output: **0.95** V
